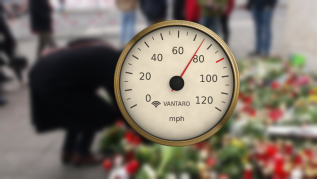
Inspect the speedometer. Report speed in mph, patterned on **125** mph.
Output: **75** mph
